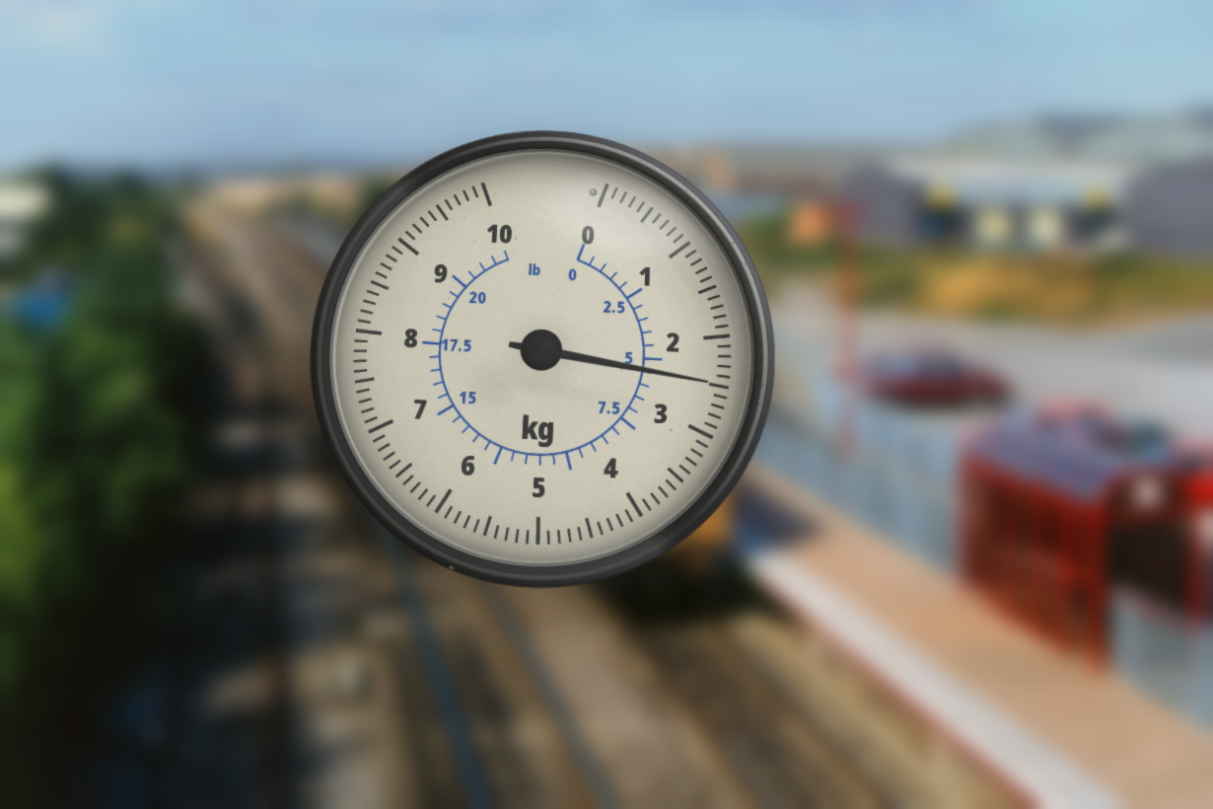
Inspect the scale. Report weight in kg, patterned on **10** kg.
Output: **2.5** kg
